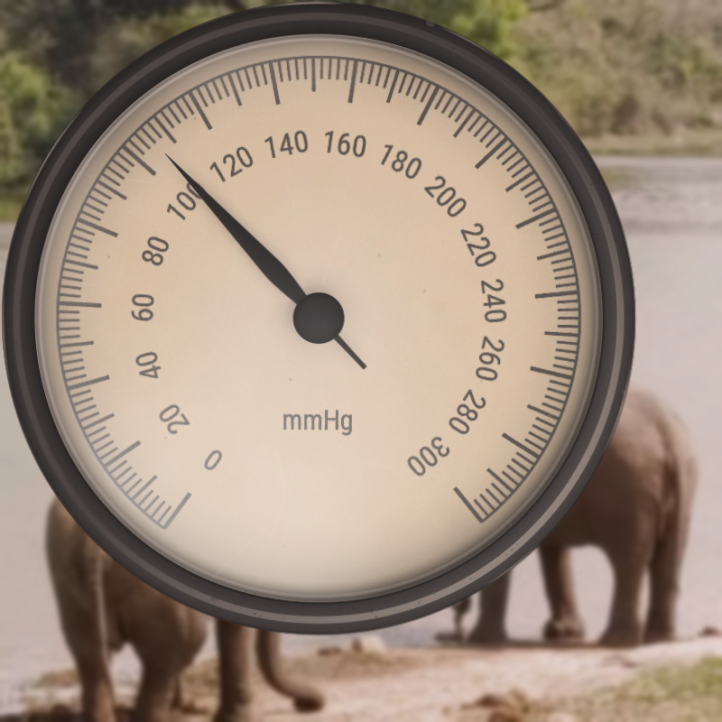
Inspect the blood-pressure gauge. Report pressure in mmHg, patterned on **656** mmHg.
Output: **106** mmHg
